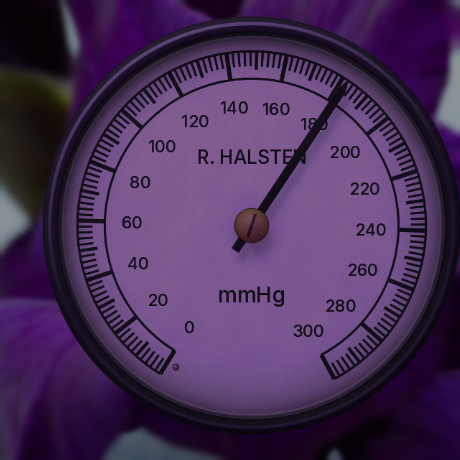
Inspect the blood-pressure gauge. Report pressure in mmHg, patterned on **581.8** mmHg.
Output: **182** mmHg
